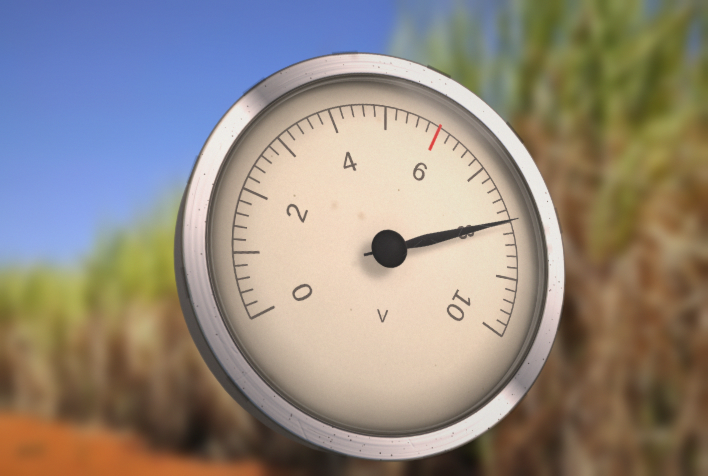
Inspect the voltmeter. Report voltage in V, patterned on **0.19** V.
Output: **8** V
